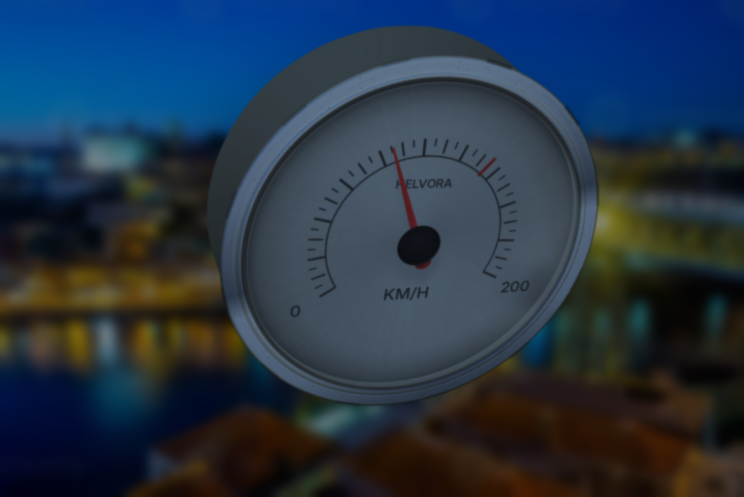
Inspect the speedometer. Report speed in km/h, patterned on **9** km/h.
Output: **85** km/h
